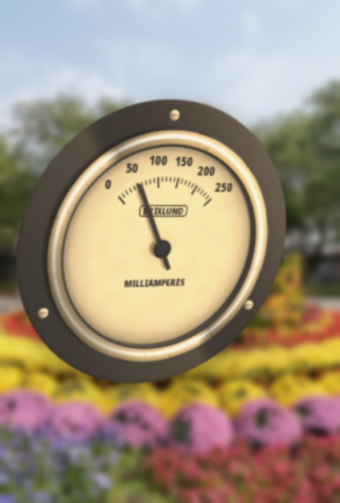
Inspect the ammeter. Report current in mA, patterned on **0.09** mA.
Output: **50** mA
